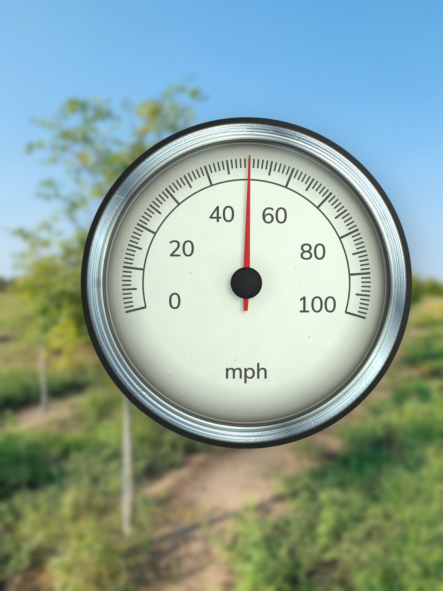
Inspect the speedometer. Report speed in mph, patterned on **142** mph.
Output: **50** mph
